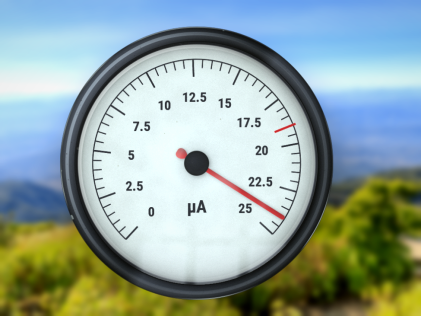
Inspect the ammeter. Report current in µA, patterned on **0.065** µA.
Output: **24** µA
